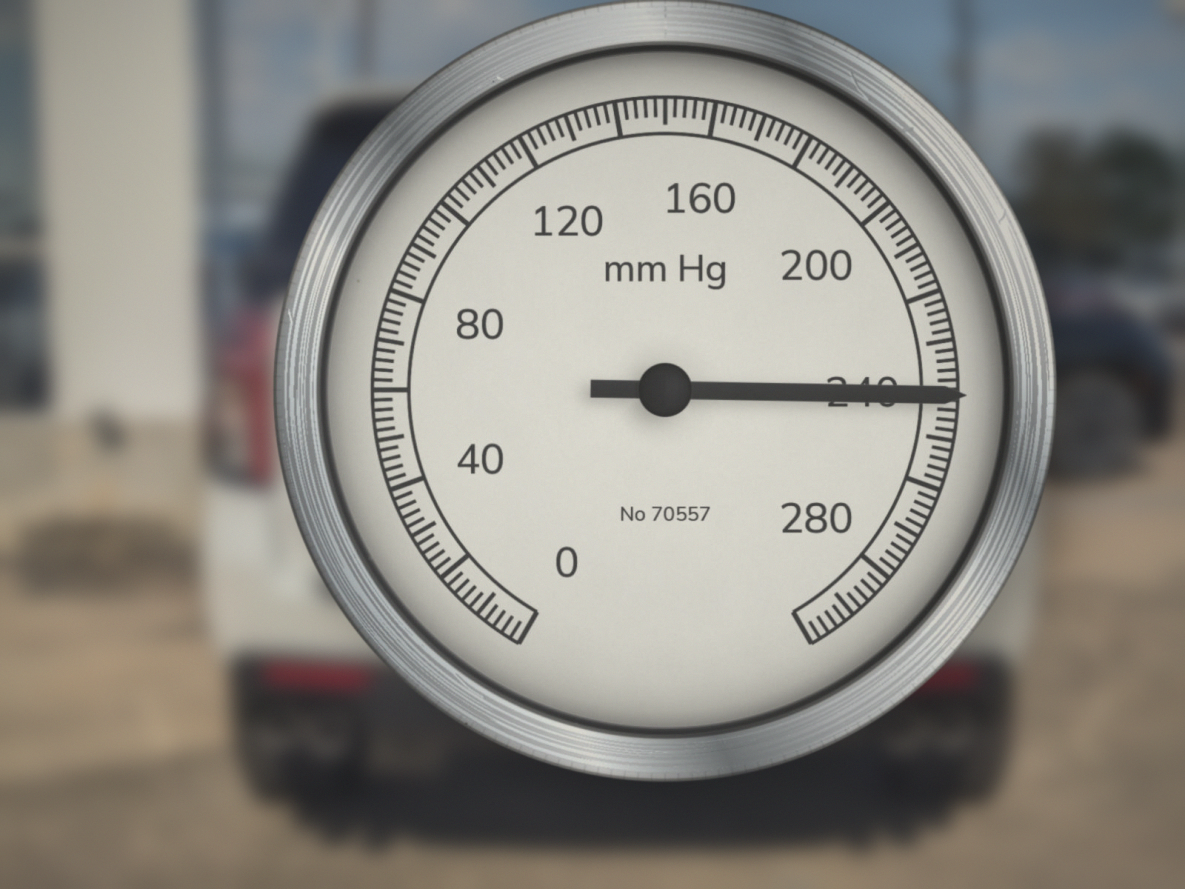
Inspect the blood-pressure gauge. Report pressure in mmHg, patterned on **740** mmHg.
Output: **241** mmHg
